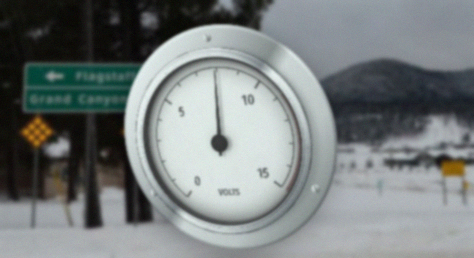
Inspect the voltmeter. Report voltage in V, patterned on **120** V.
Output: **8** V
